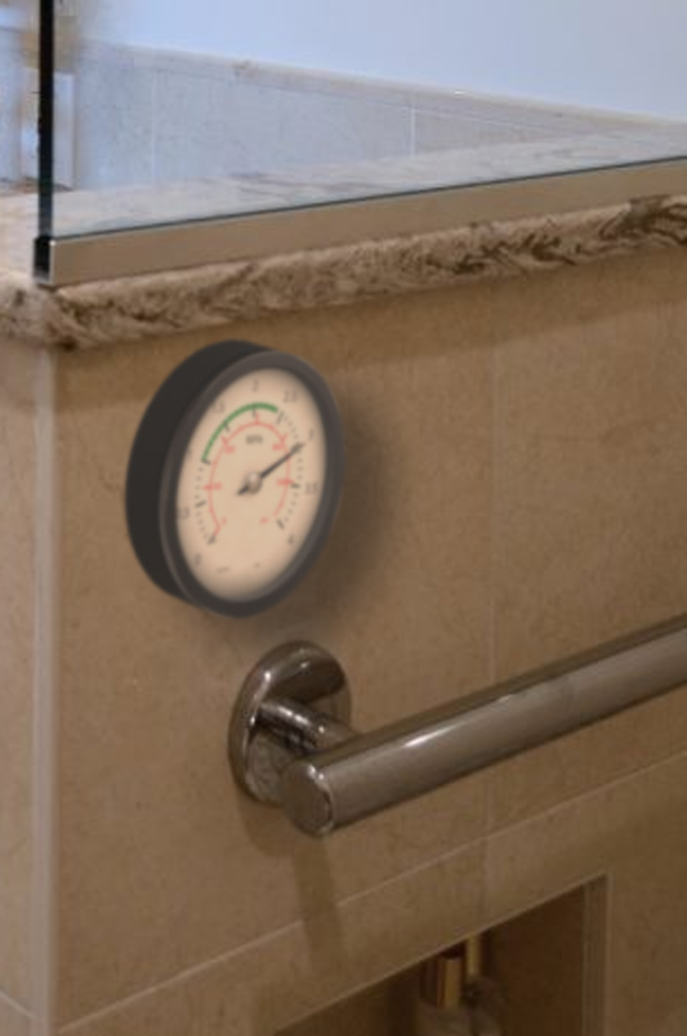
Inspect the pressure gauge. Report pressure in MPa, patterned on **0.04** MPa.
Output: **3** MPa
